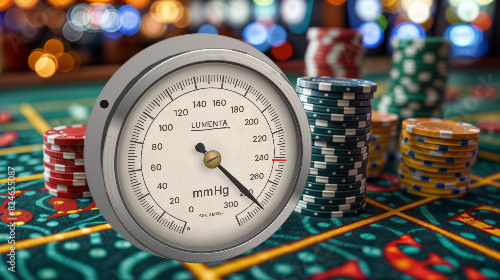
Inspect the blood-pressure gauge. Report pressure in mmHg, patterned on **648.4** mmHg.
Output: **280** mmHg
